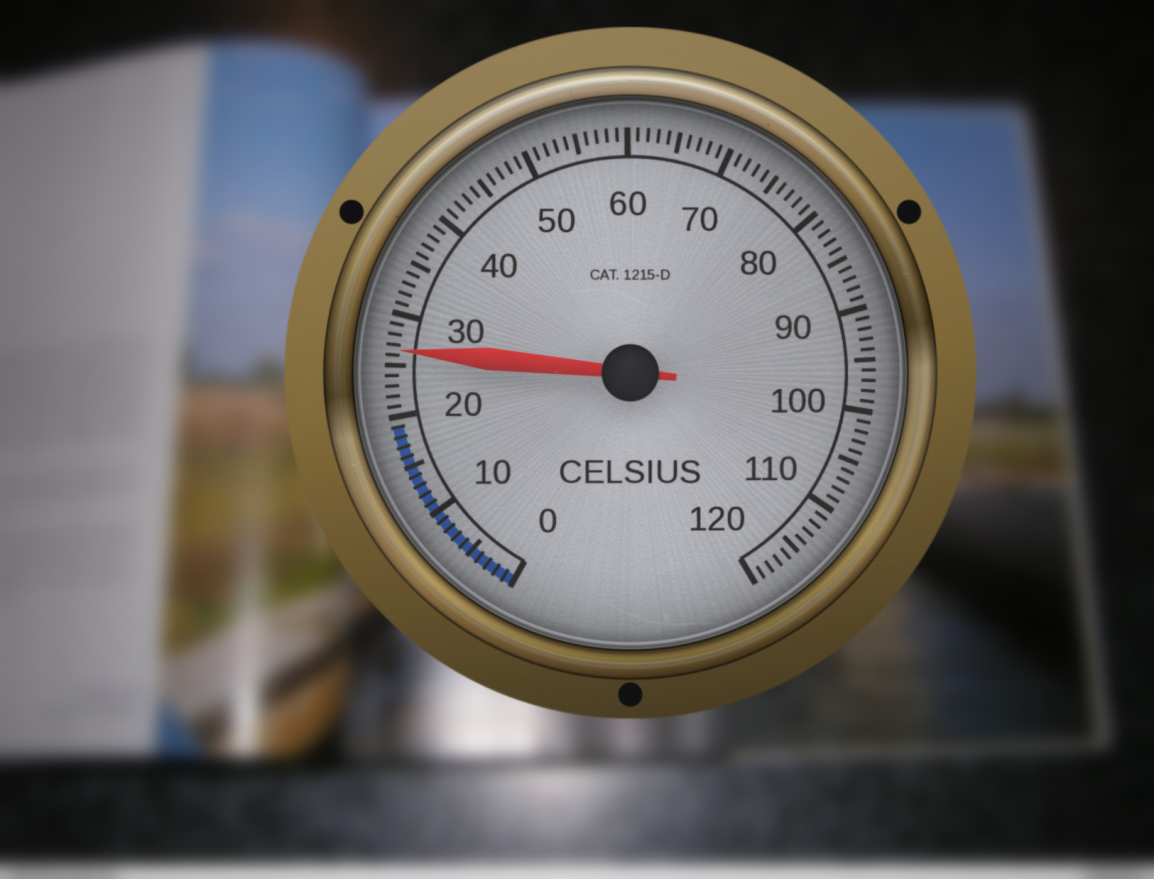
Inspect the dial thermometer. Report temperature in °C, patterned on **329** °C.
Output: **26.5** °C
